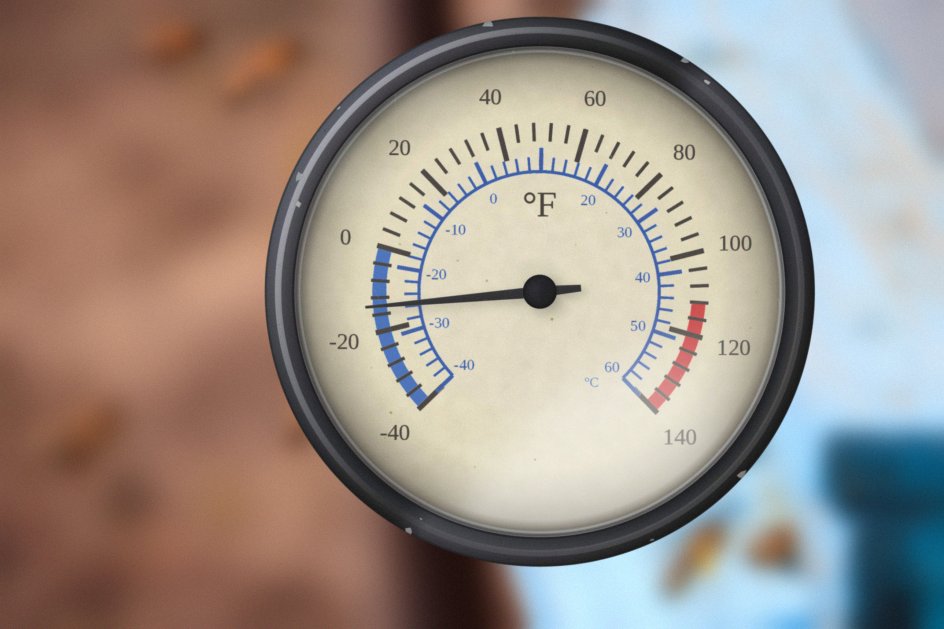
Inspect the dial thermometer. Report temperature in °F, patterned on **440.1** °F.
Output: **-14** °F
